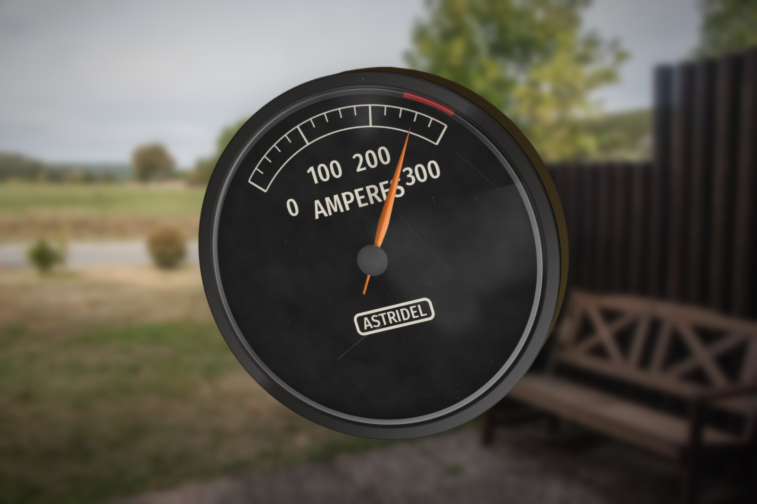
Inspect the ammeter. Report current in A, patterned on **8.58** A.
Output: **260** A
